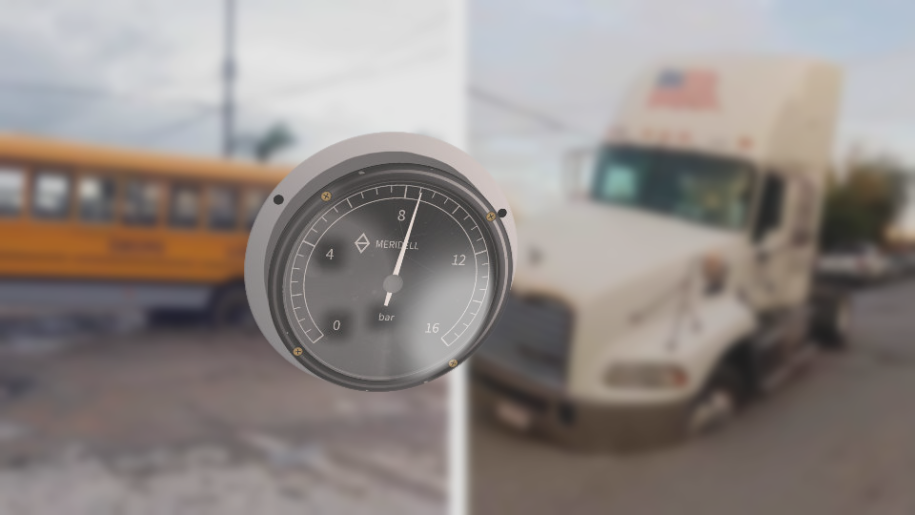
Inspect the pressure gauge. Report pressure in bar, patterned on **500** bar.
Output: **8.5** bar
